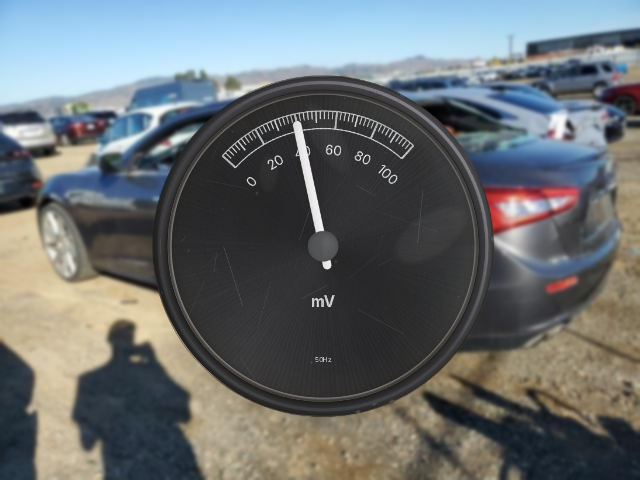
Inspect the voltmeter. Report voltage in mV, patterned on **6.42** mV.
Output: **40** mV
